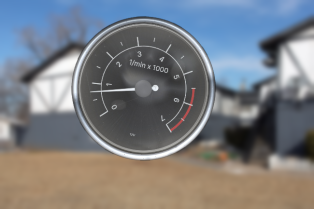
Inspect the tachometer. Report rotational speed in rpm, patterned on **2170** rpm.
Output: **750** rpm
